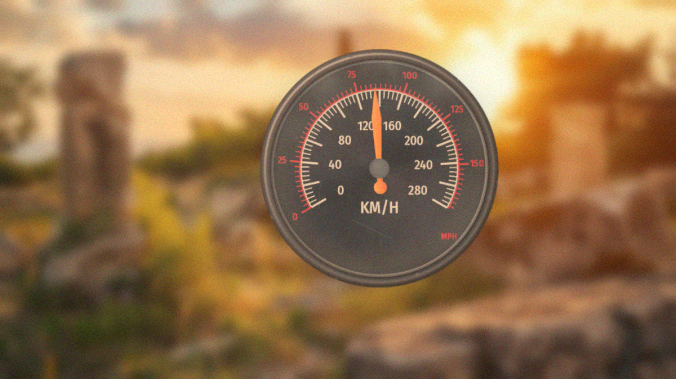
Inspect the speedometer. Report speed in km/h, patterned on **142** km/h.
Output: **136** km/h
